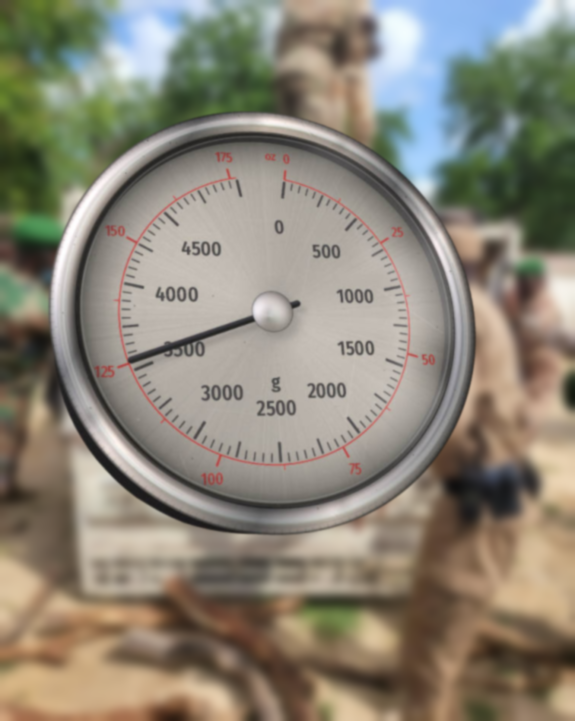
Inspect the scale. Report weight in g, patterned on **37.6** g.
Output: **3550** g
